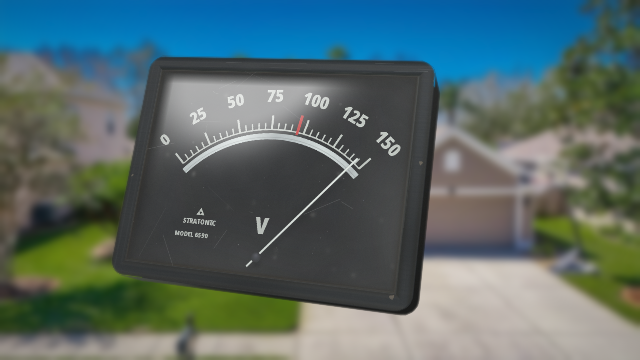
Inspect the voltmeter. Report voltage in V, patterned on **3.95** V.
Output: **145** V
